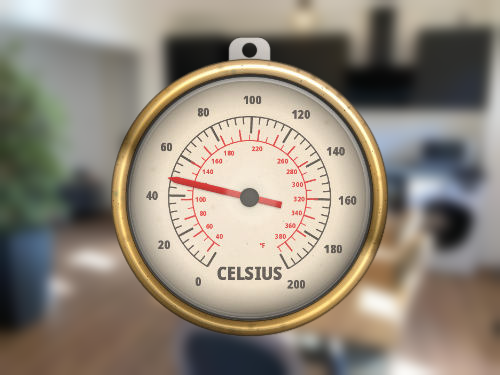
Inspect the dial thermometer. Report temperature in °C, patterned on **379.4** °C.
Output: **48** °C
